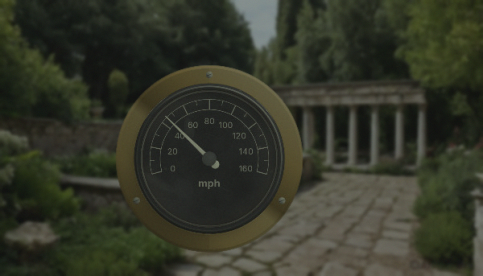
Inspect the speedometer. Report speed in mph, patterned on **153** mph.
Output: **45** mph
